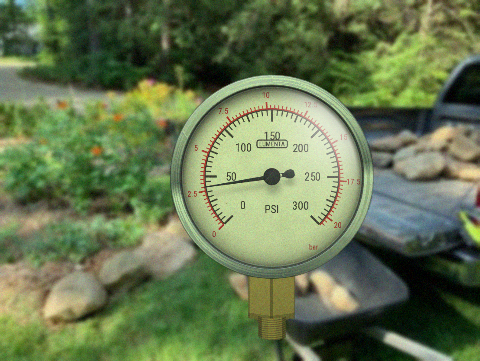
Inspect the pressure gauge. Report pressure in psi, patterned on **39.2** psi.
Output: **40** psi
